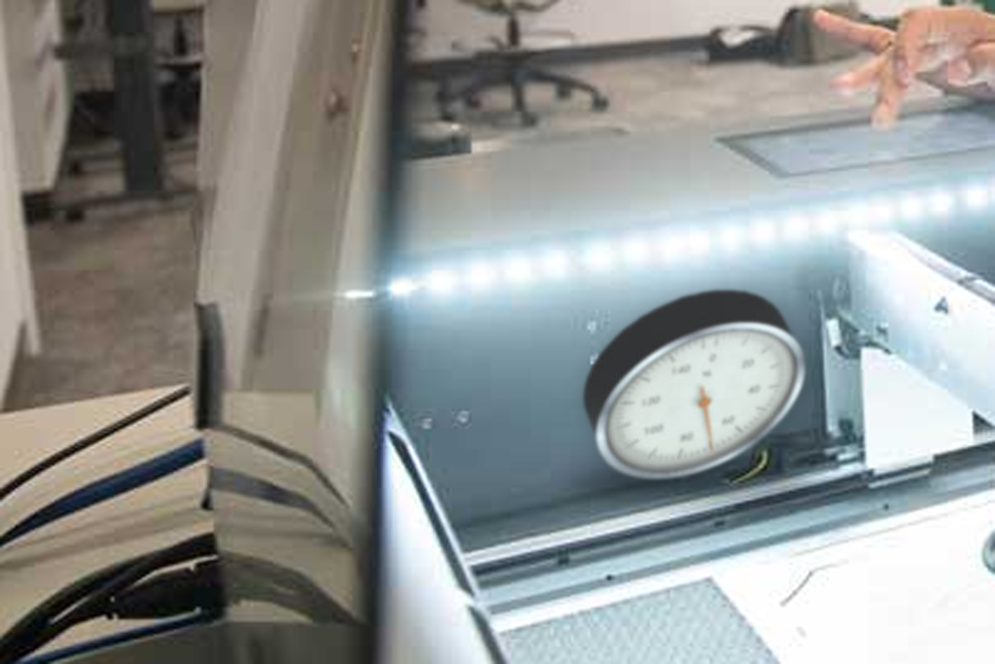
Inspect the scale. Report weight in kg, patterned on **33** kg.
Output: **70** kg
